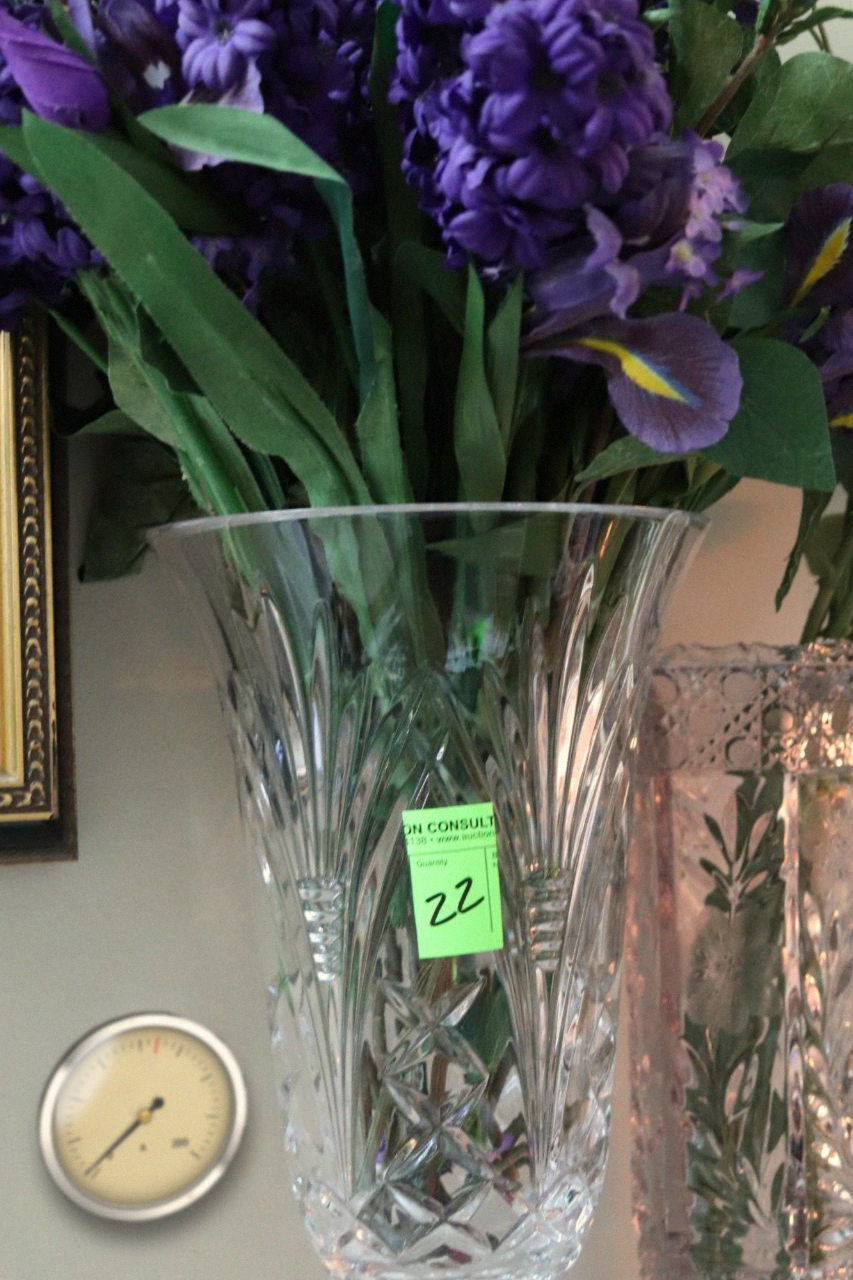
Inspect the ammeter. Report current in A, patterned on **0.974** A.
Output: **5** A
